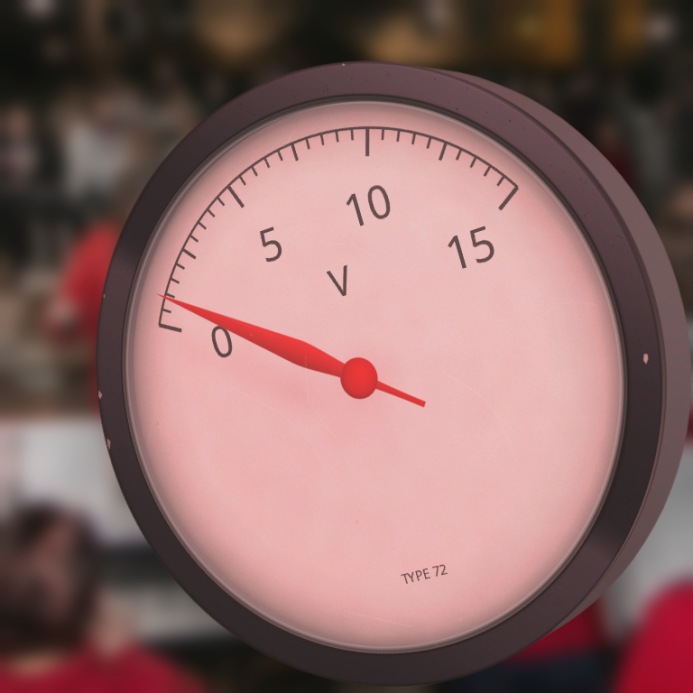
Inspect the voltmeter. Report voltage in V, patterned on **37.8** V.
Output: **1** V
